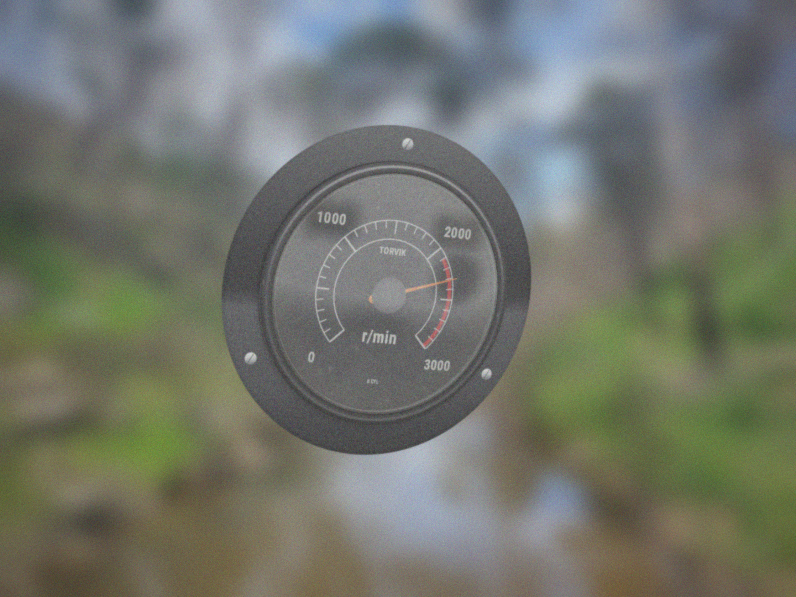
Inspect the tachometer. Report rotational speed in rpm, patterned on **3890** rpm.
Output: **2300** rpm
